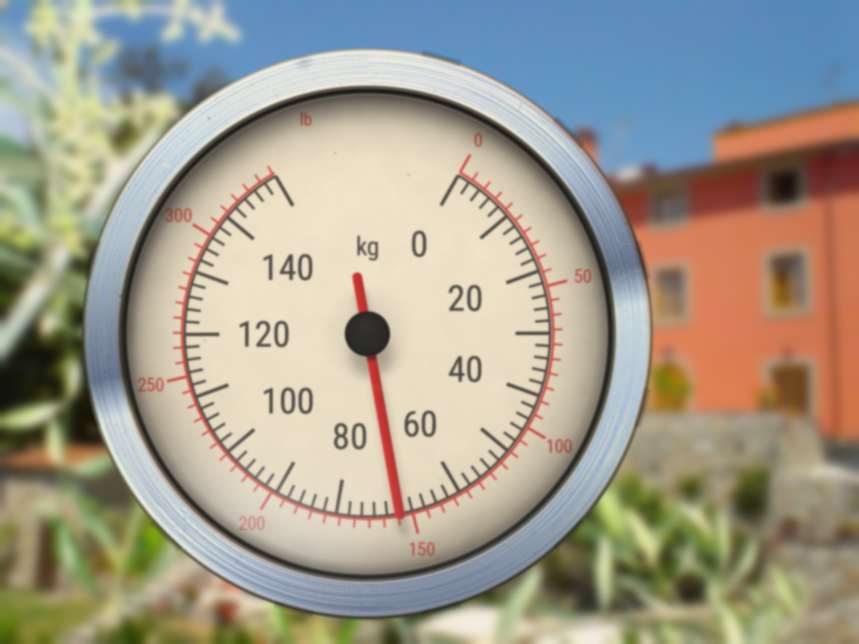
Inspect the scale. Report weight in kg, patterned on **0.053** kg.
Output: **70** kg
